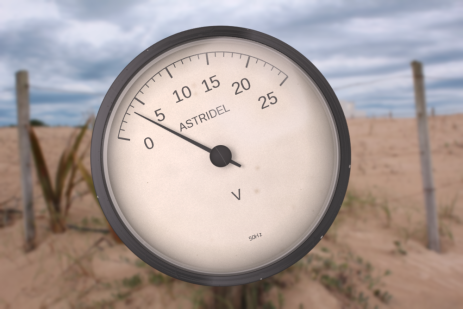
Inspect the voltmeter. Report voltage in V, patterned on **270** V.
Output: **3.5** V
